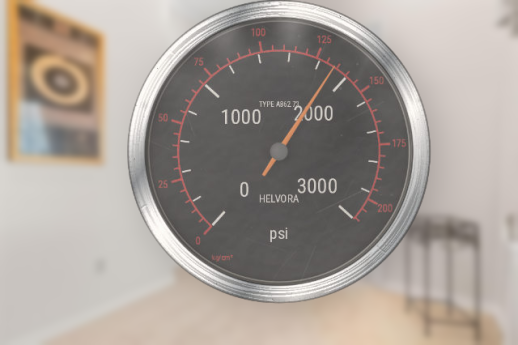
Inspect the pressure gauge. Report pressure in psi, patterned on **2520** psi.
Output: **1900** psi
